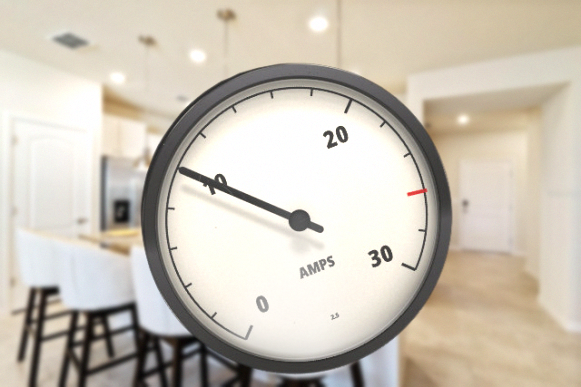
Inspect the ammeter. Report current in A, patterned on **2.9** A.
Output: **10** A
